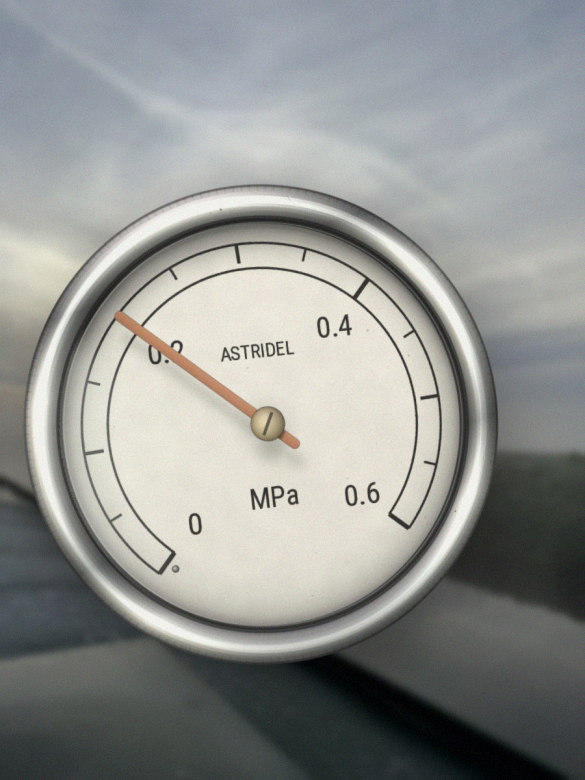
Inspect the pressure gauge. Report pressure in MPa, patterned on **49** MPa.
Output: **0.2** MPa
